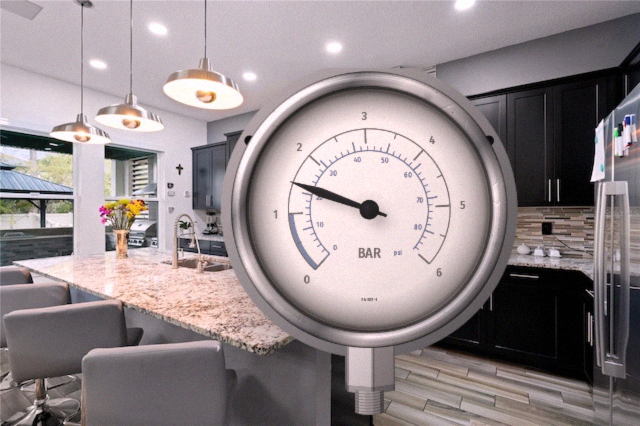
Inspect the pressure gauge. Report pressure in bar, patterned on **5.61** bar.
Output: **1.5** bar
